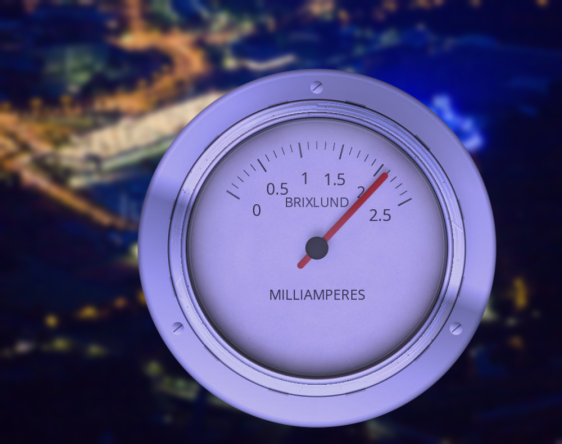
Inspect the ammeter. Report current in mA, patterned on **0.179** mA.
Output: **2.1** mA
